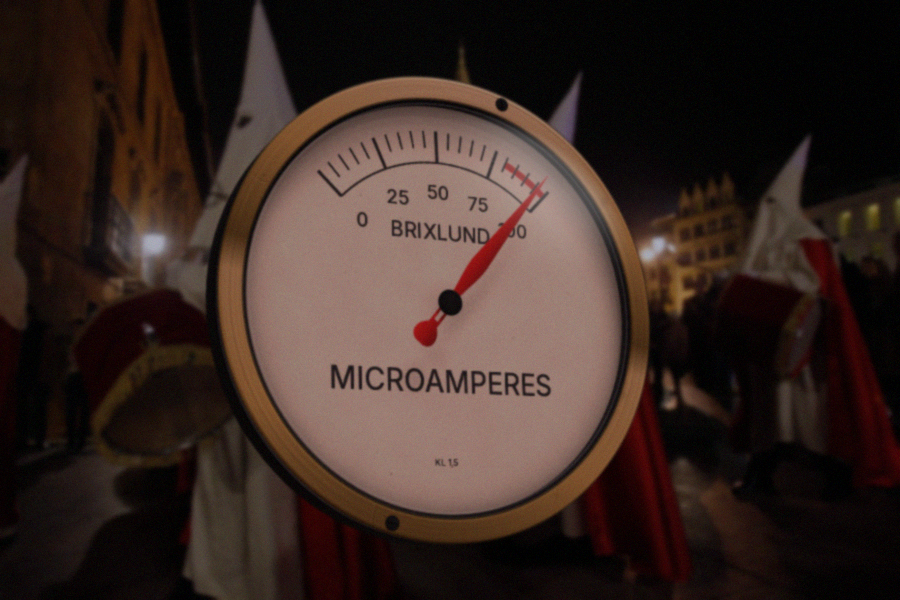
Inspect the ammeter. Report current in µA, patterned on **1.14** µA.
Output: **95** µA
